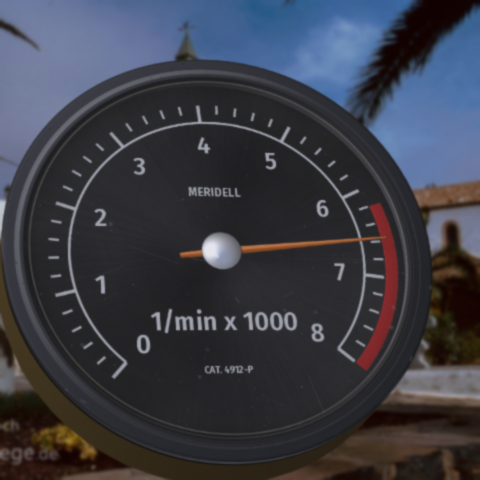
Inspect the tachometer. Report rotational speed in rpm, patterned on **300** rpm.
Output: **6600** rpm
